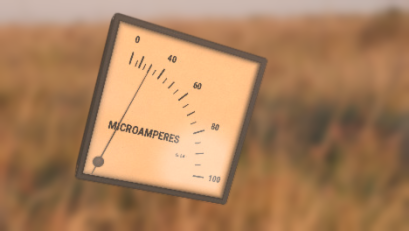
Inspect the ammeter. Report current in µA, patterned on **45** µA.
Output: **30** µA
